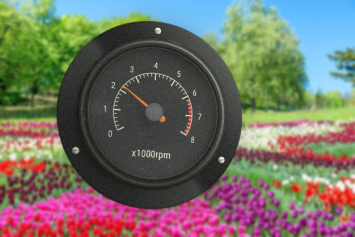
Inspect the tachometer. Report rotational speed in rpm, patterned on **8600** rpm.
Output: **2200** rpm
